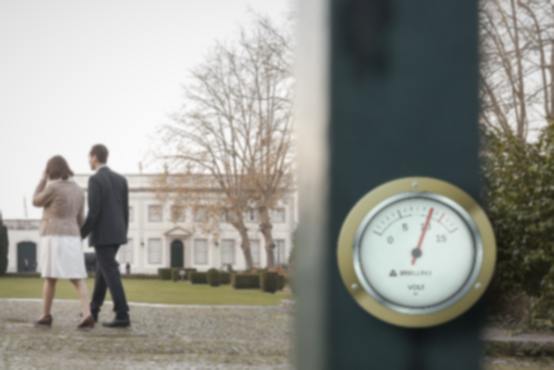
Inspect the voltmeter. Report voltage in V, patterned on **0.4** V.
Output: **10** V
